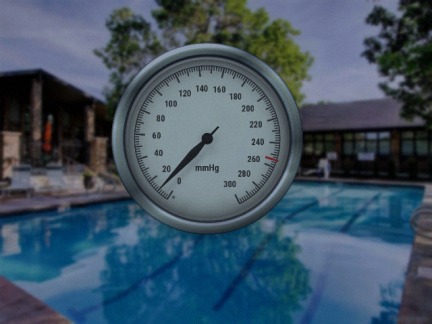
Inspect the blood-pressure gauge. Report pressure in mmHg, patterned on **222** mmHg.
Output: **10** mmHg
